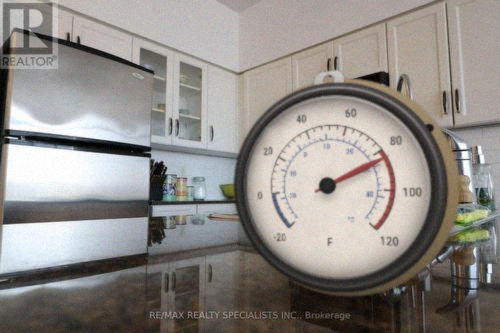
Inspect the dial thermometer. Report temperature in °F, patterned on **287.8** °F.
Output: **84** °F
